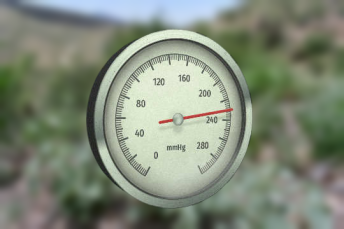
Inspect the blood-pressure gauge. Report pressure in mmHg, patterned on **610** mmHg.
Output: **230** mmHg
